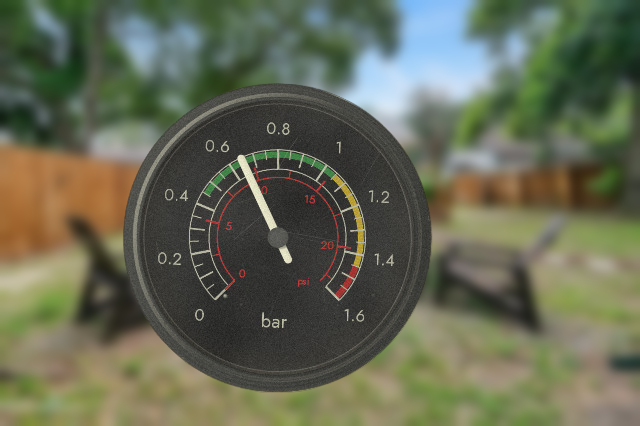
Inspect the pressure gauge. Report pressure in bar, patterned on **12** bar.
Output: **0.65** bar
